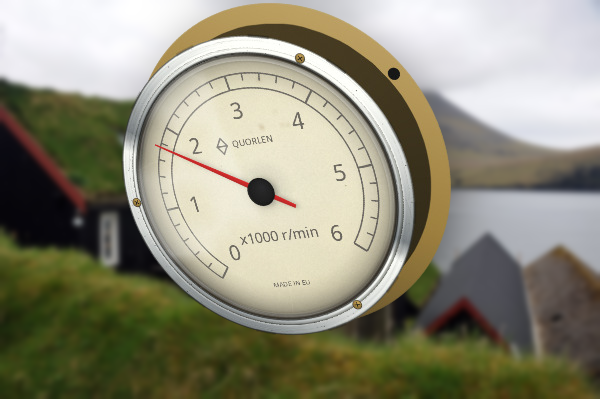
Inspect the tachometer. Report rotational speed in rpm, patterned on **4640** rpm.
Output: **1800** rpm
